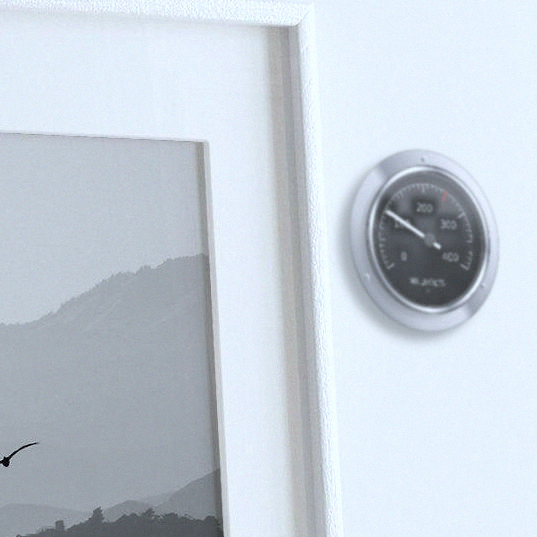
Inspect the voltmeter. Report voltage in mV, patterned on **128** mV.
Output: **100** mV
